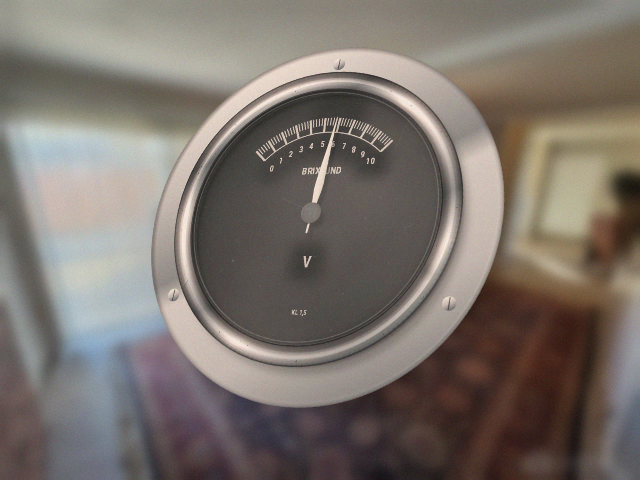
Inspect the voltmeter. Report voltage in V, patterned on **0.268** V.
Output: **6** V
